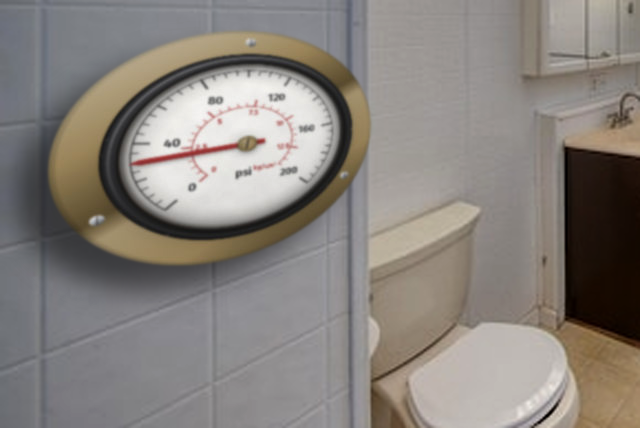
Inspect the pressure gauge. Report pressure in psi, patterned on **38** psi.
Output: **30** psi
